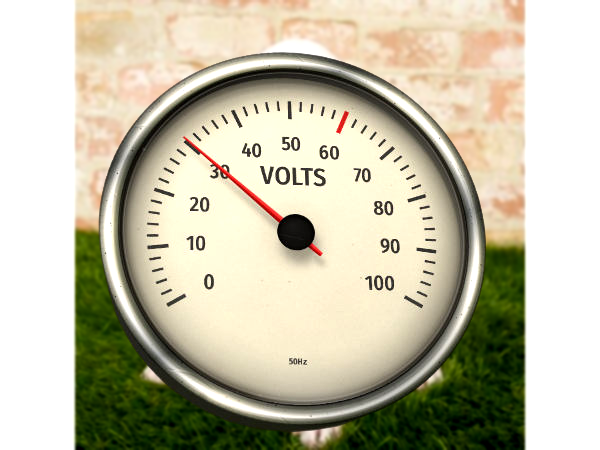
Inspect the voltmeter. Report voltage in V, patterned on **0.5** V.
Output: **30** V
